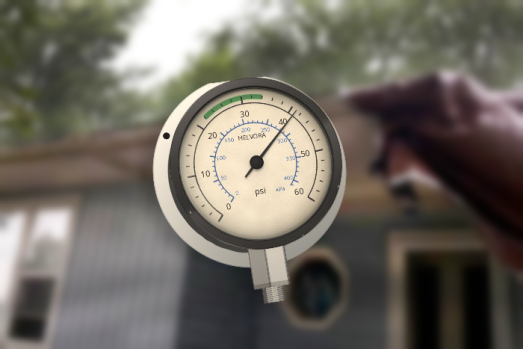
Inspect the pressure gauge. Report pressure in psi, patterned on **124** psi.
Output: **41** psi
